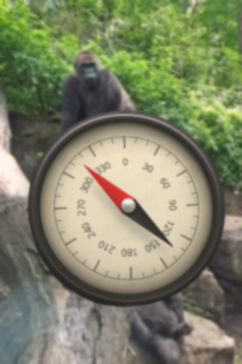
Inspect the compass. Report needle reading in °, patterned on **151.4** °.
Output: **315** °
